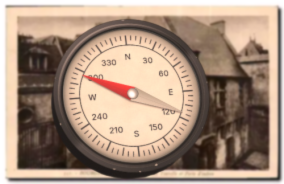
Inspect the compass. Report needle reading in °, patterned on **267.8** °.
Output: **295** °
